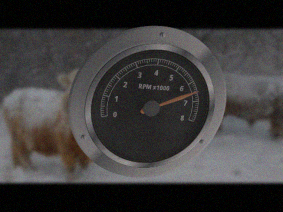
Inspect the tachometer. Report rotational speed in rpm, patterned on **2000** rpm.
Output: **6500** rpm
